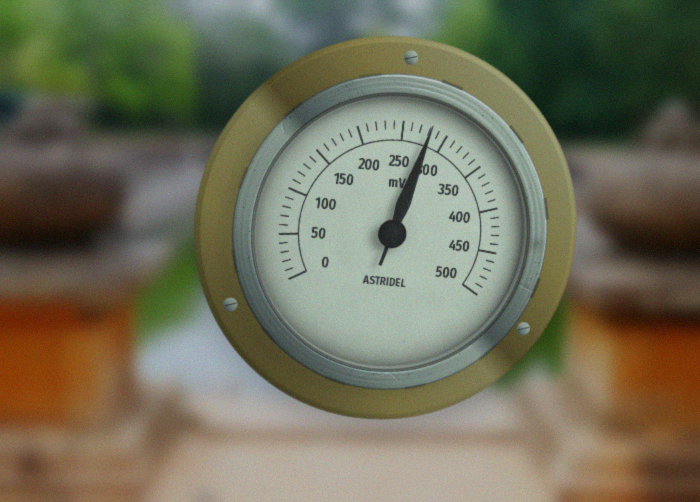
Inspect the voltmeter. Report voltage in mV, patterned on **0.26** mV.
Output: **280** mV
